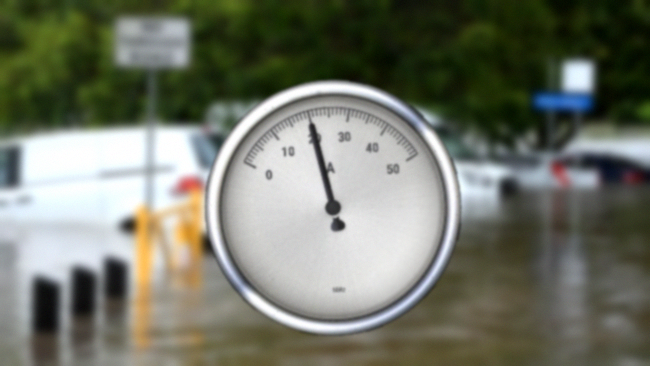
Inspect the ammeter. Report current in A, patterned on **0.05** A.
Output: **20** A
